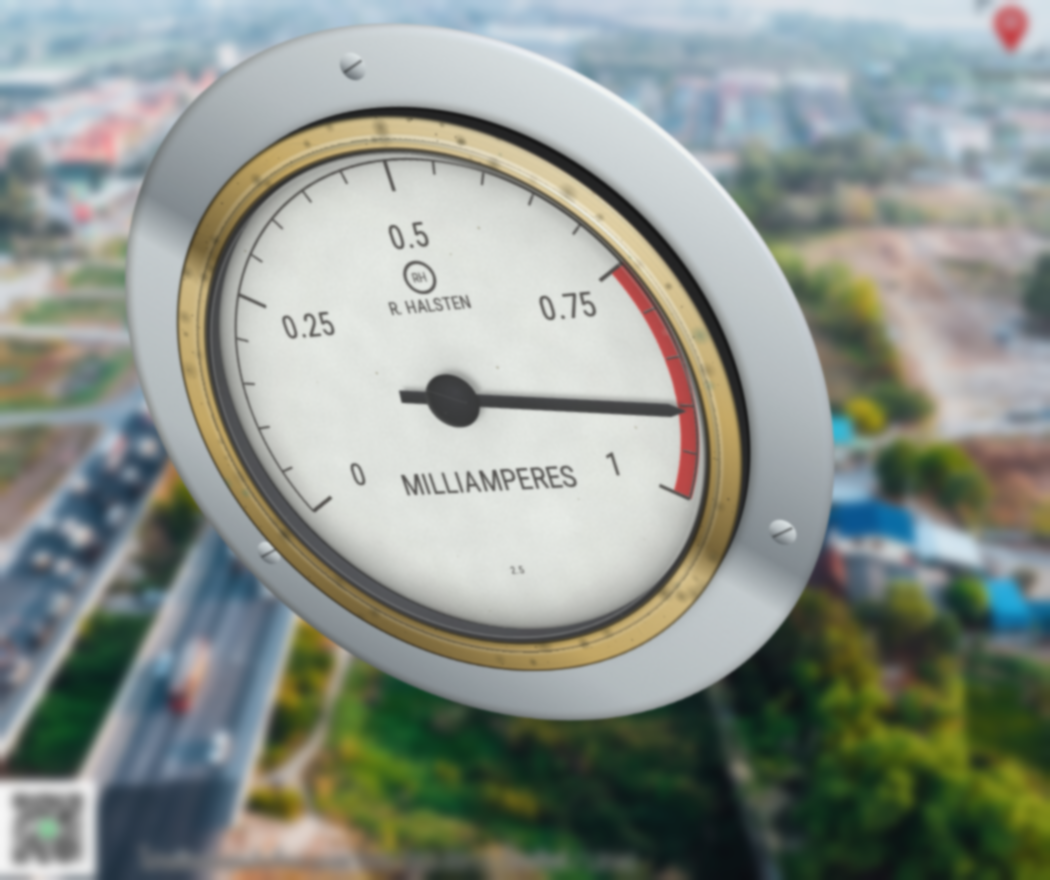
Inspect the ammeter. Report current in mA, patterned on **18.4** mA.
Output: **0.9** mA
